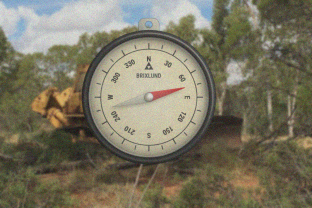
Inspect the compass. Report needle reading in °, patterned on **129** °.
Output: **75** °
